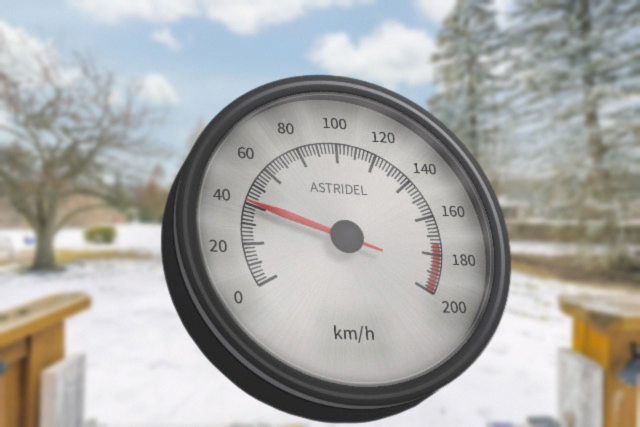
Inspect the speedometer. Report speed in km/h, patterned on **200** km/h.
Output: **40** km/h
